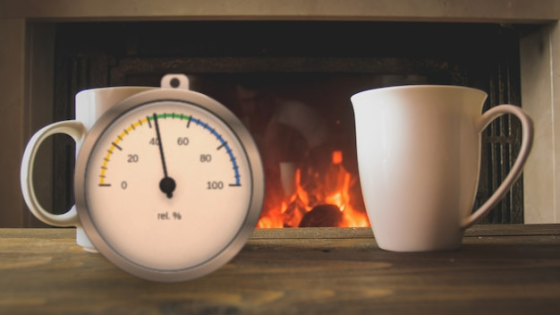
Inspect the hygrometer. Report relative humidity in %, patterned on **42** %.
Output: **44** %
